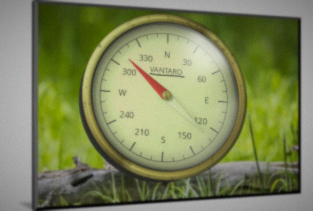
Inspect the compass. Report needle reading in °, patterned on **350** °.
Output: **310** °
